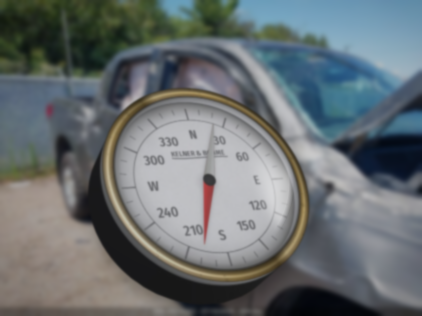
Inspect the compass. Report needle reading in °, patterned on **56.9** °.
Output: **200** °
